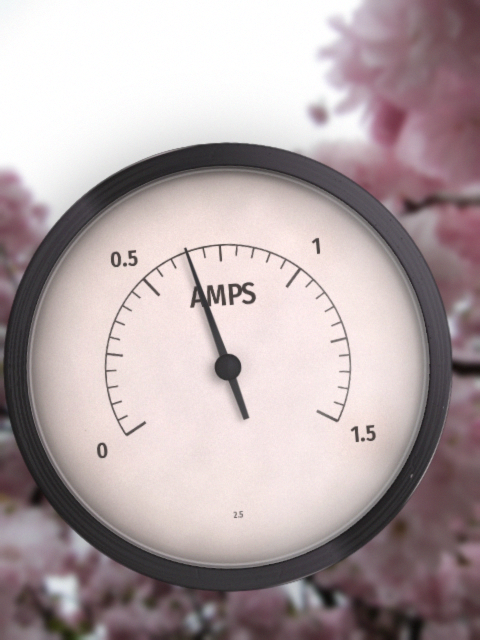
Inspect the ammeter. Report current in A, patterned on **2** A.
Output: **0.65** A
